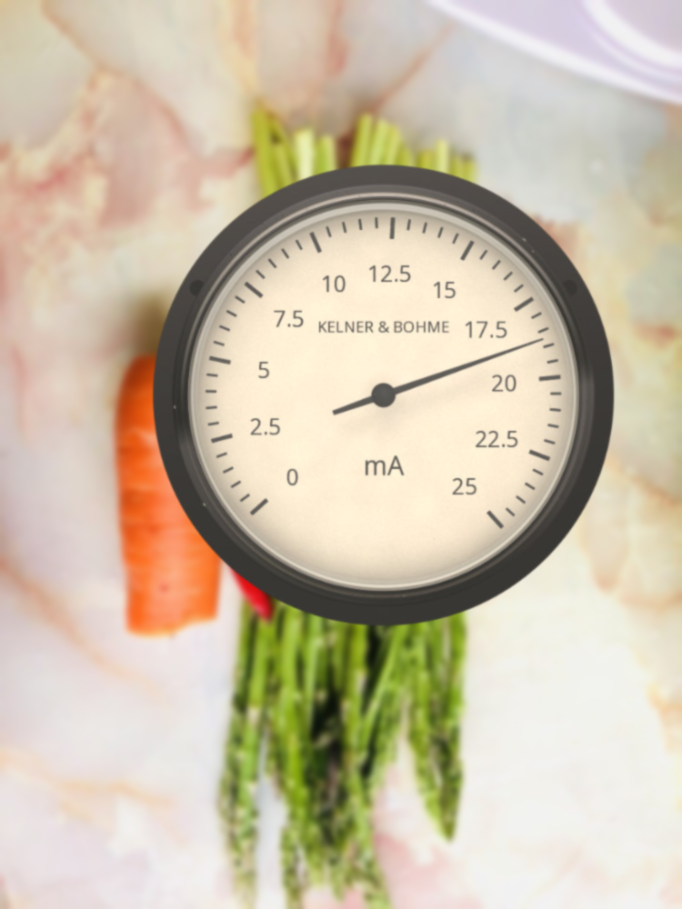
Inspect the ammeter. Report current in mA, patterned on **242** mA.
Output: **18.75** mA
